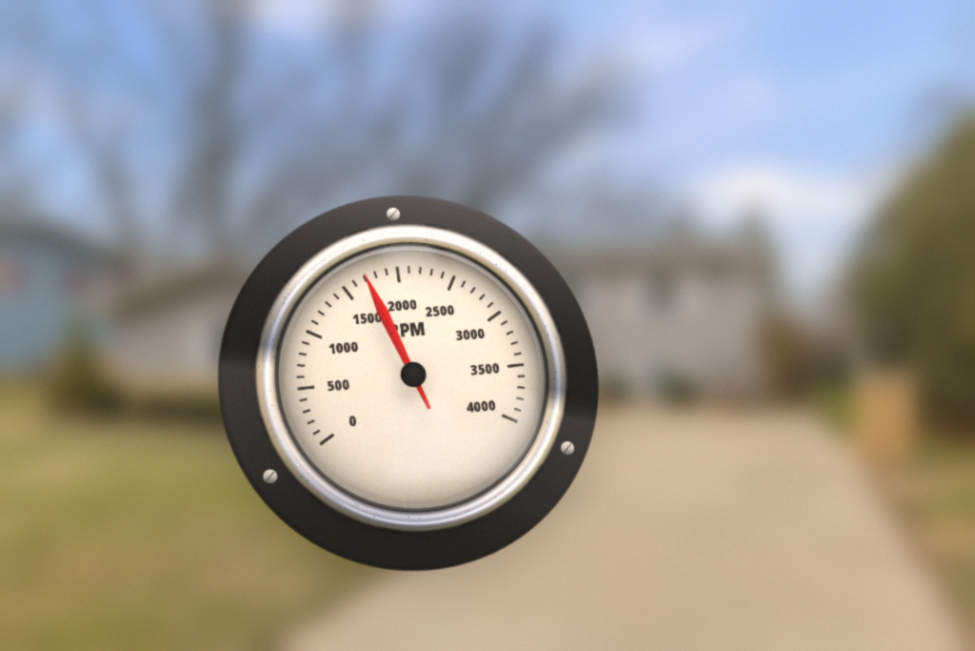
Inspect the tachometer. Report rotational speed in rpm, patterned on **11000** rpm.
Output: **1700** rpm
